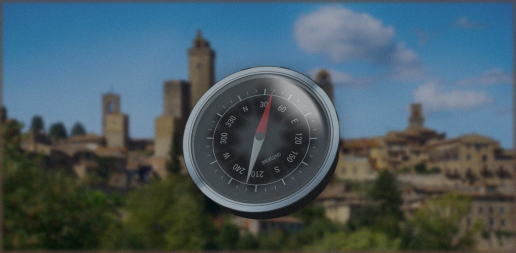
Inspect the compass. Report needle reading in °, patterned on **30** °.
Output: **40** °
